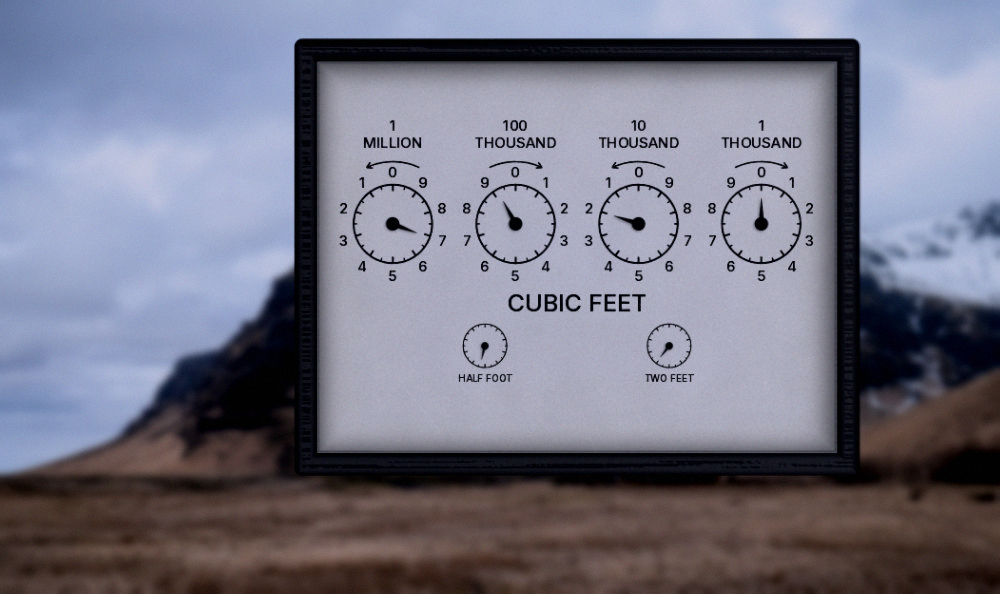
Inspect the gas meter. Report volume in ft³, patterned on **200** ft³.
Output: **692000** ft³
